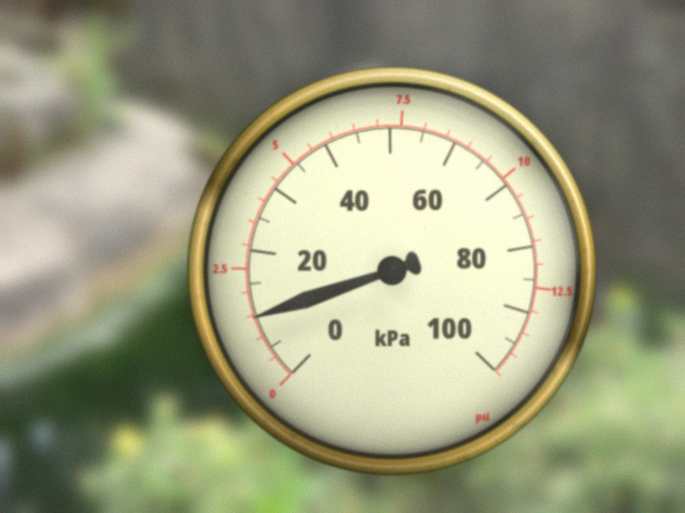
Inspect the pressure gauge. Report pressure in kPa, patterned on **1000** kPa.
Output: **10** kPa
